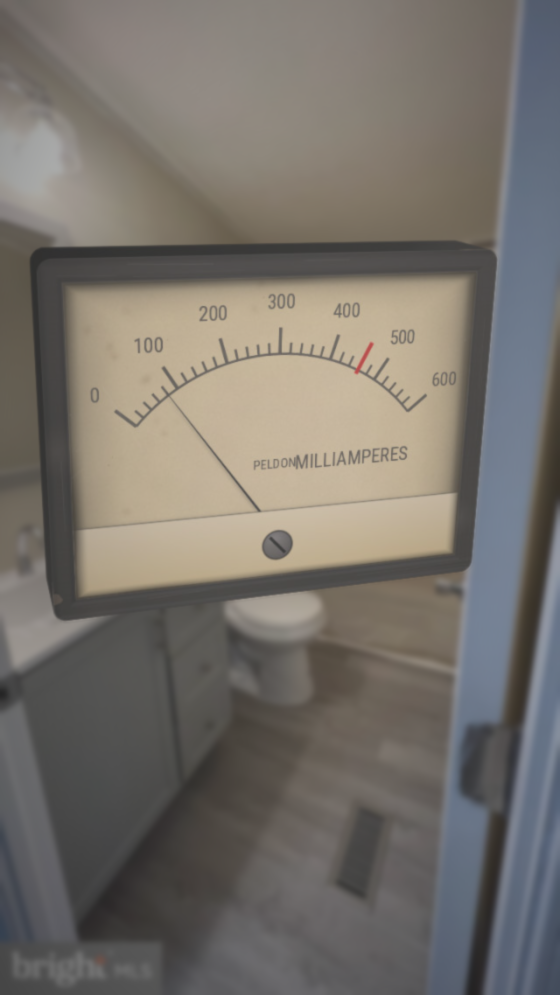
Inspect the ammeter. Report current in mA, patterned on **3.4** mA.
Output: **80** mA
